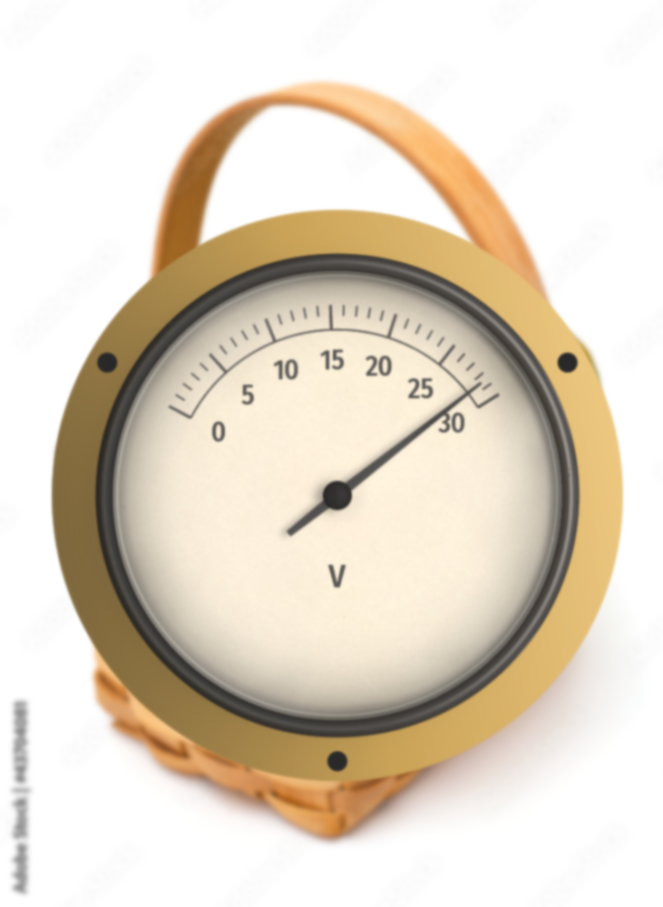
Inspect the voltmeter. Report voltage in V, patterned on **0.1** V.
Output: **28.5** V
